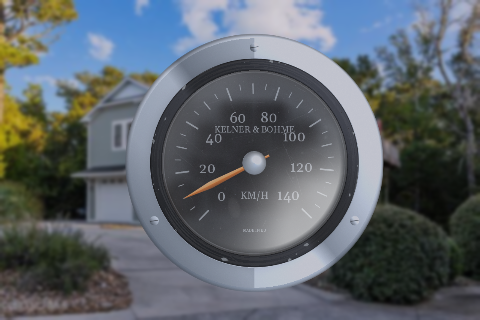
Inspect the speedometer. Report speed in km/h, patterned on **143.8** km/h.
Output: **10** km/h
